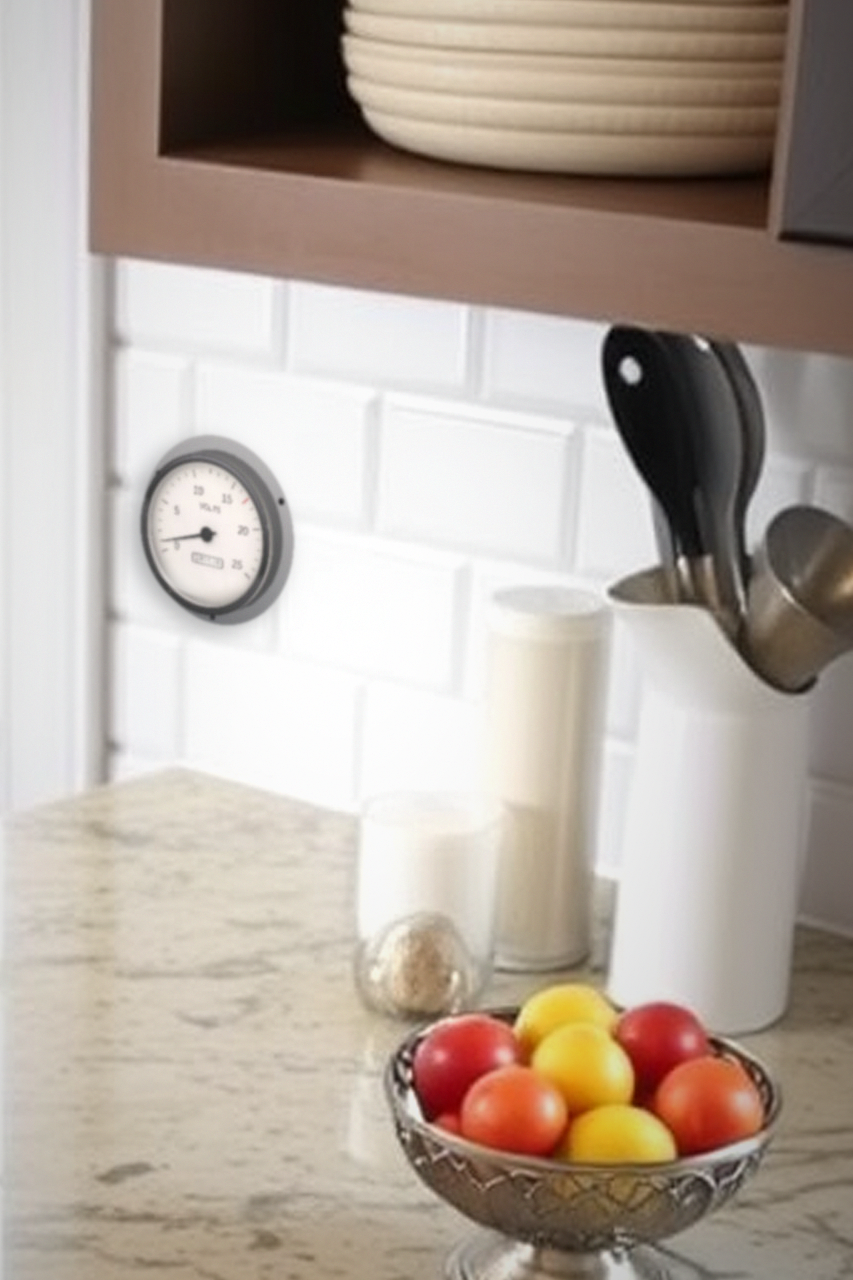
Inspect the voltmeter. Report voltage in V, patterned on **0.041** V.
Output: **1** V
